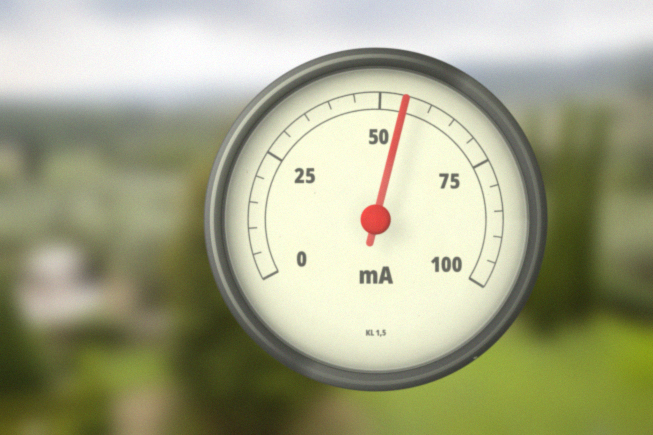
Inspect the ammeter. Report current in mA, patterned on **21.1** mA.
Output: **55** mA
